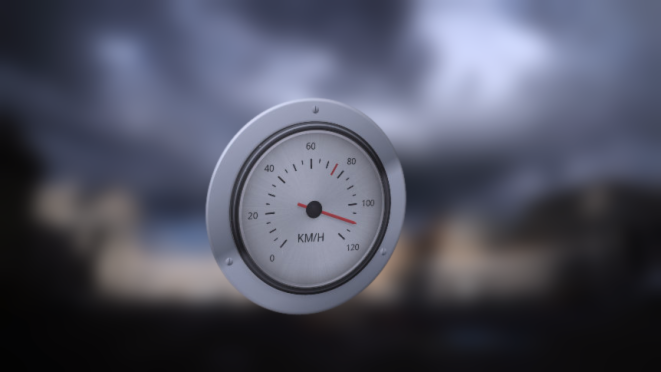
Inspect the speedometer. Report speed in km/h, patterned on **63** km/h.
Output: **110** km/h
